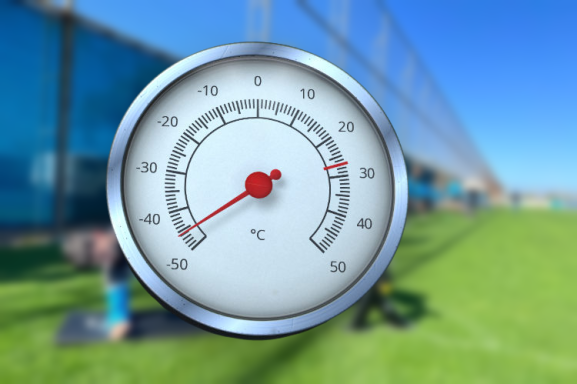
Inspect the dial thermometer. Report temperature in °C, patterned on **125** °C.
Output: **-46** °C
